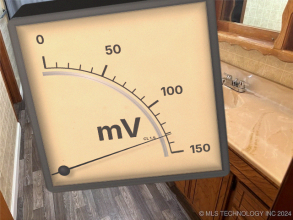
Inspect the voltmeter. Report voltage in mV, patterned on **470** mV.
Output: **130** mV
